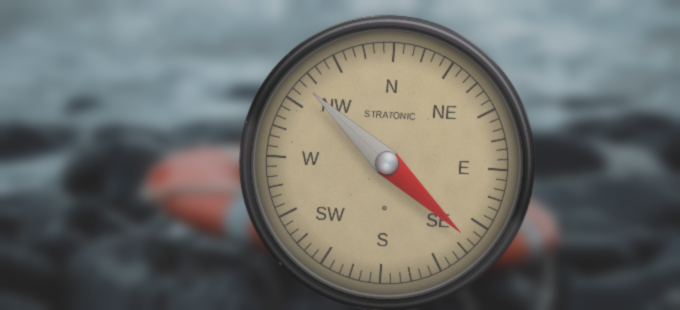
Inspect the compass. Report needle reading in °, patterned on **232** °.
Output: **130** °
